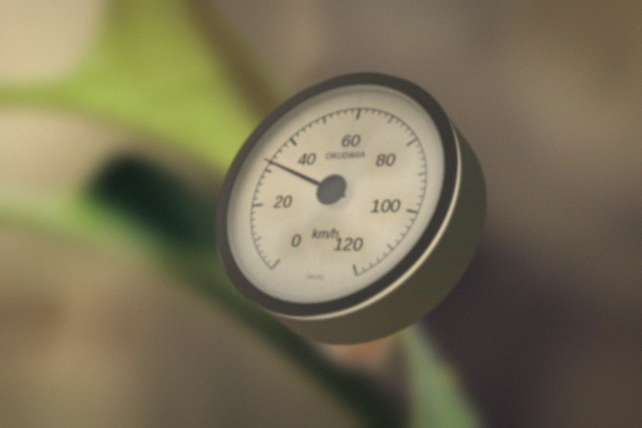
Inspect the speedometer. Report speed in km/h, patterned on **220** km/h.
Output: **32** km/h
